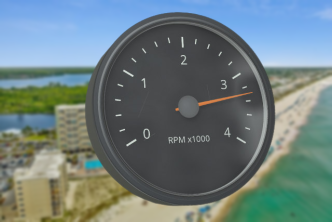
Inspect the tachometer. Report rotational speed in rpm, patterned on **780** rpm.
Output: **3300** rpm
